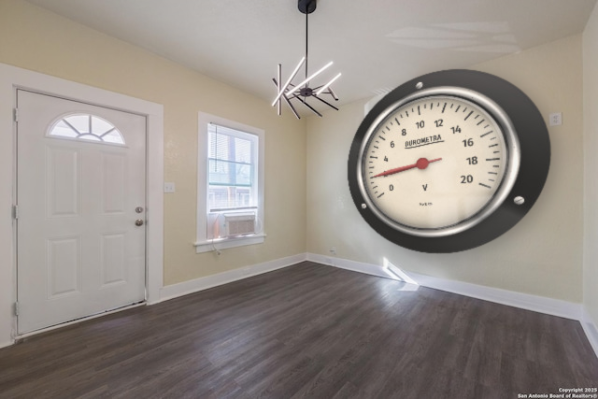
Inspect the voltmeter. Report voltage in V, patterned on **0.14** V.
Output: **2** V
